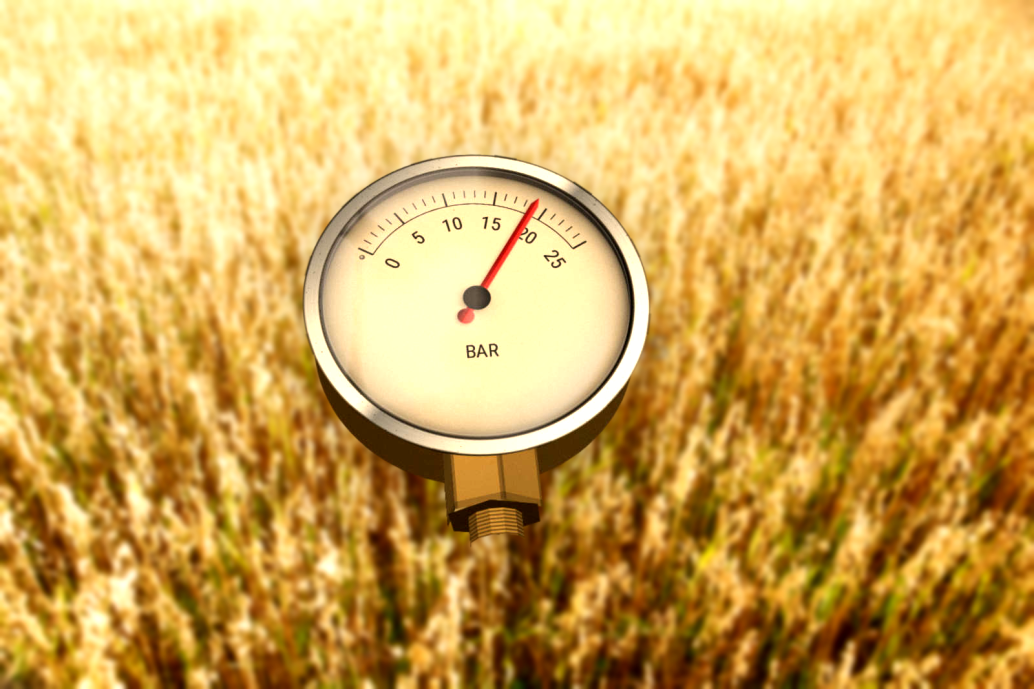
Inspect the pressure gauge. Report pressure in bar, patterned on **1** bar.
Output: **19** bar
